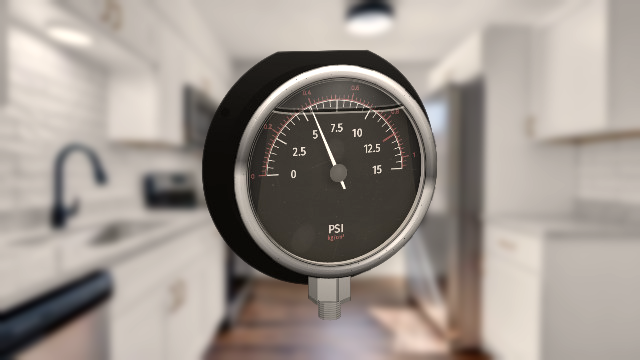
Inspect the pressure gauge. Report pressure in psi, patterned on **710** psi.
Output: **5.5** psi
